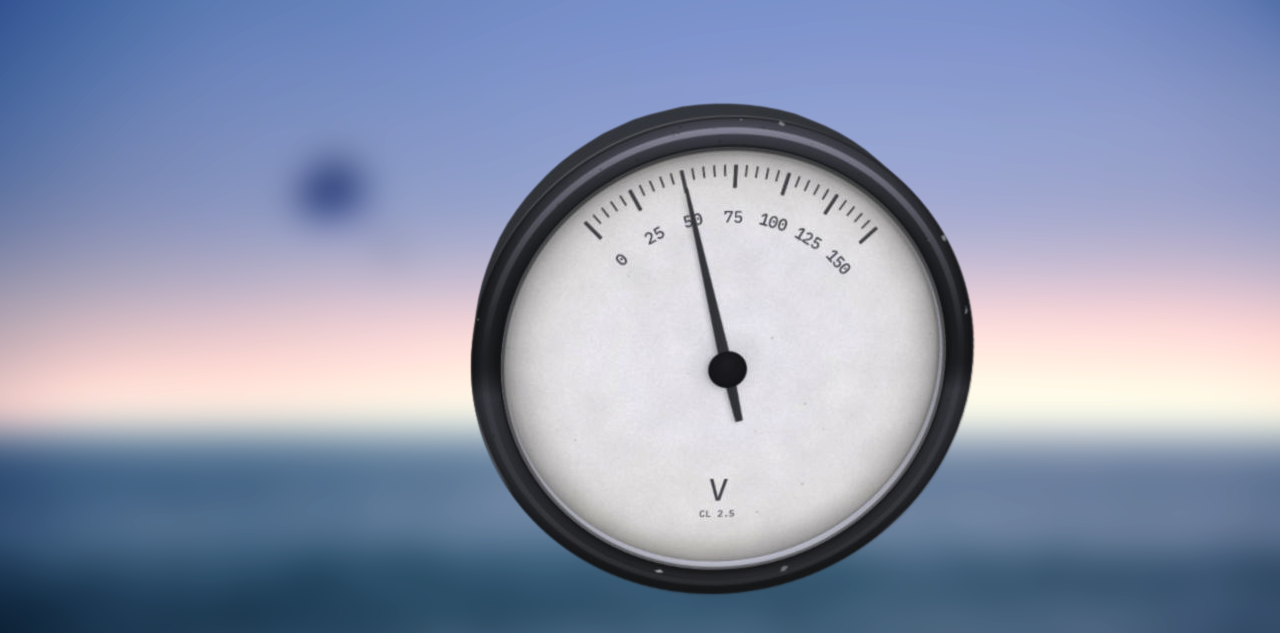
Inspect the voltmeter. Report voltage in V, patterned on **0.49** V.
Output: **50** V
